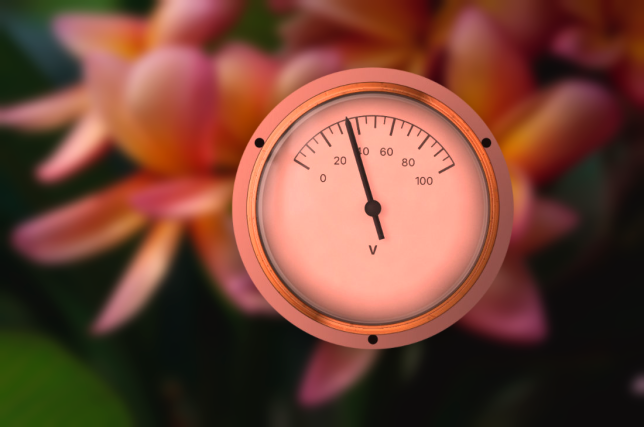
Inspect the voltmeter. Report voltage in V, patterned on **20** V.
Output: **35** V
